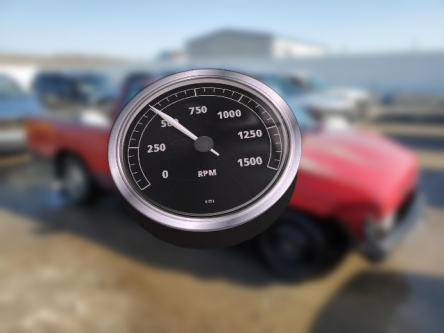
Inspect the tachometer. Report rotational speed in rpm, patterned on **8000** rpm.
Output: **500** rpm
